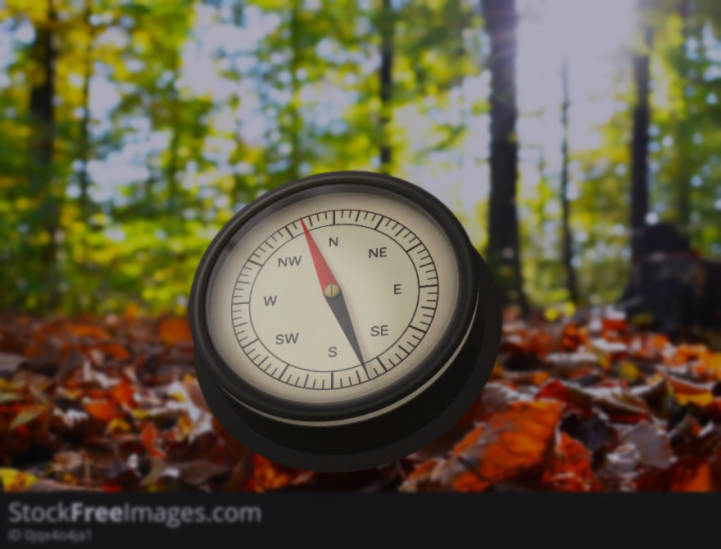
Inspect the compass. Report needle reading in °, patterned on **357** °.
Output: **340** °
